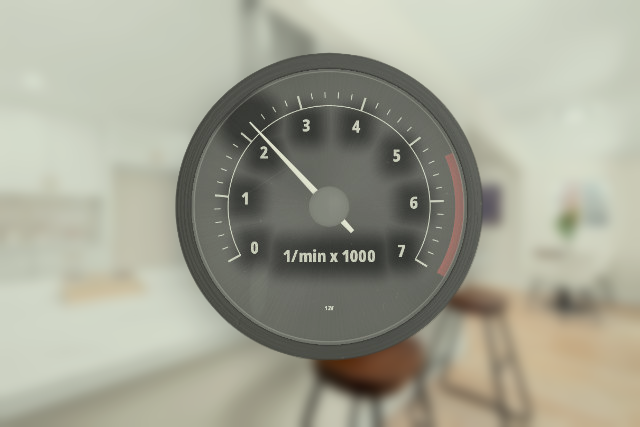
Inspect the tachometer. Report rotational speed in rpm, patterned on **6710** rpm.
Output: **2200** rpm
